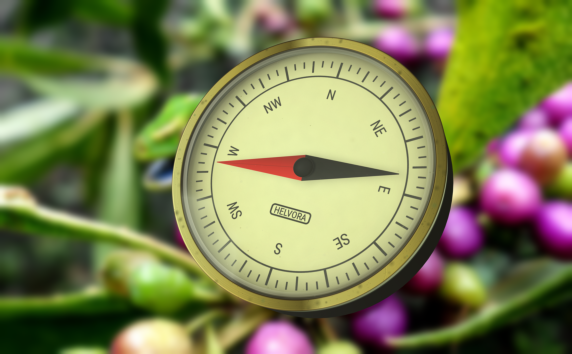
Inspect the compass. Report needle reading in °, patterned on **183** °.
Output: **260** °
